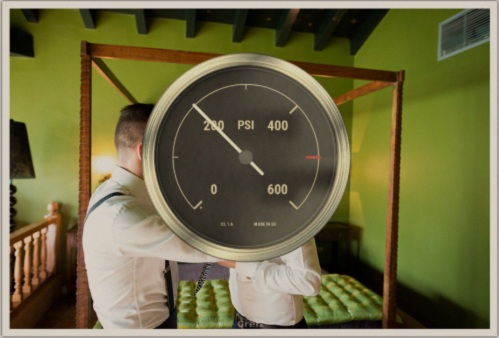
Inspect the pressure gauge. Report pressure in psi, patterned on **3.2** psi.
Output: **200** psi
